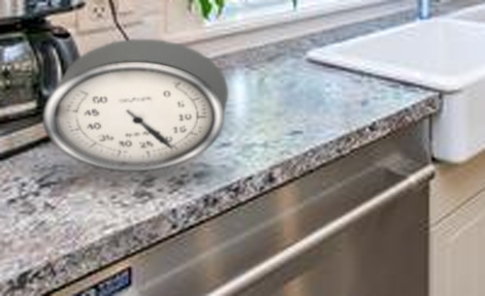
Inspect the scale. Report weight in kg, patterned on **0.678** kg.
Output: **20** kg
